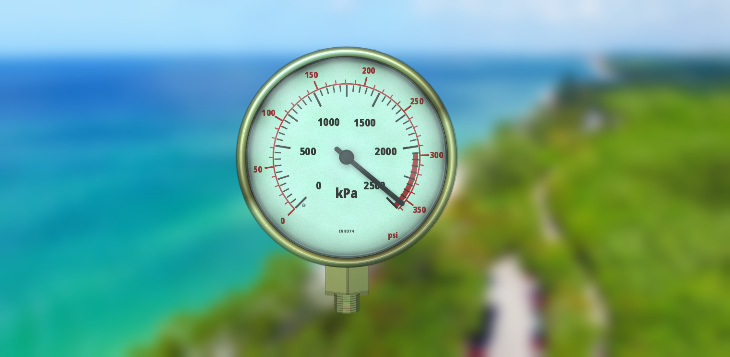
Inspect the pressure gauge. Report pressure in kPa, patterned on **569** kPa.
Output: **2450** kPa
